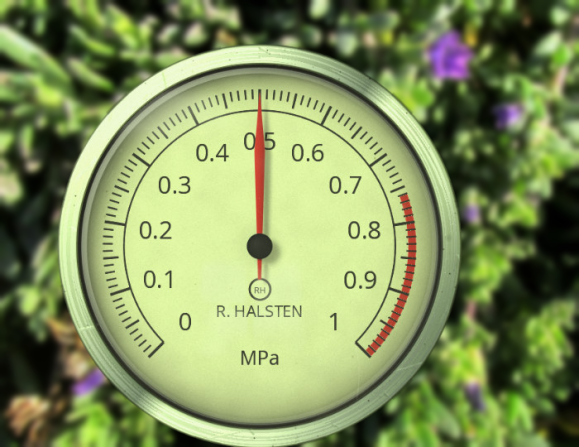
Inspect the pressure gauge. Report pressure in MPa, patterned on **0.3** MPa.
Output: **0.5** MPa
